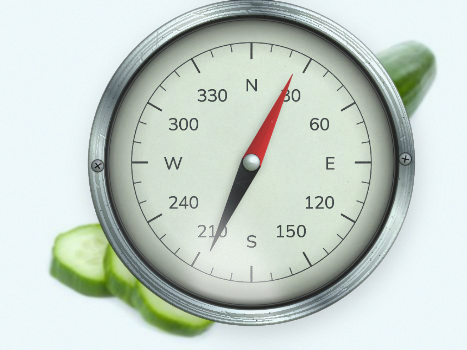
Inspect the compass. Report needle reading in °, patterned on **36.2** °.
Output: **25** °
